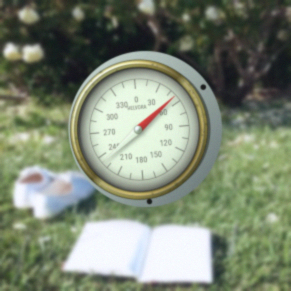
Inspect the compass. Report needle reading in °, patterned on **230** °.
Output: **52.5** °
